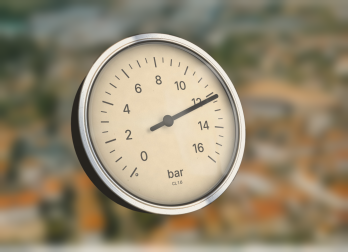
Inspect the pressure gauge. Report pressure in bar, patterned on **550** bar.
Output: **12.25** bar
